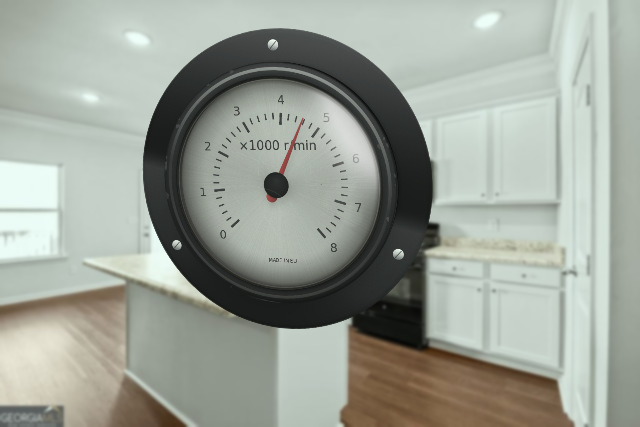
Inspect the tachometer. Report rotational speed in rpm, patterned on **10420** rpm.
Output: **4600** rpm
